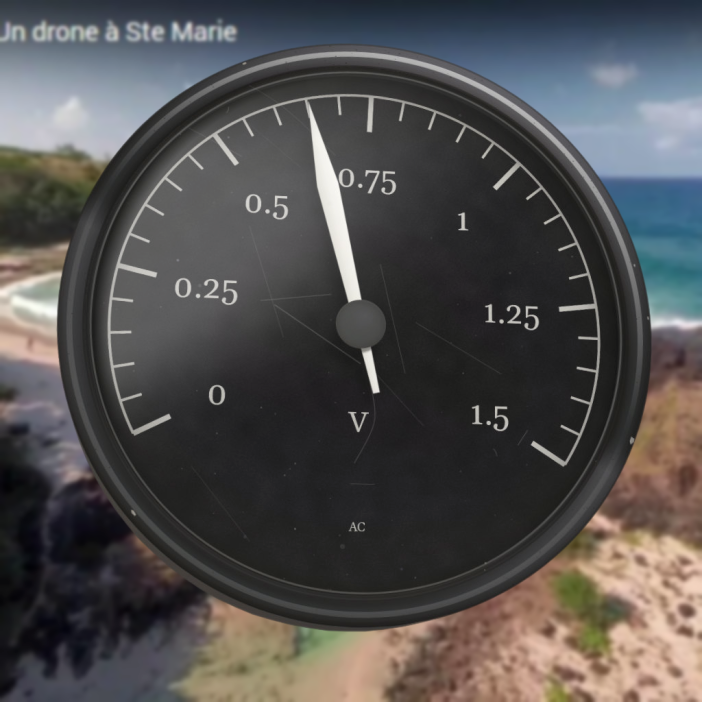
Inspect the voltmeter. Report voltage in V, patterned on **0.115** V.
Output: **0.65** V
